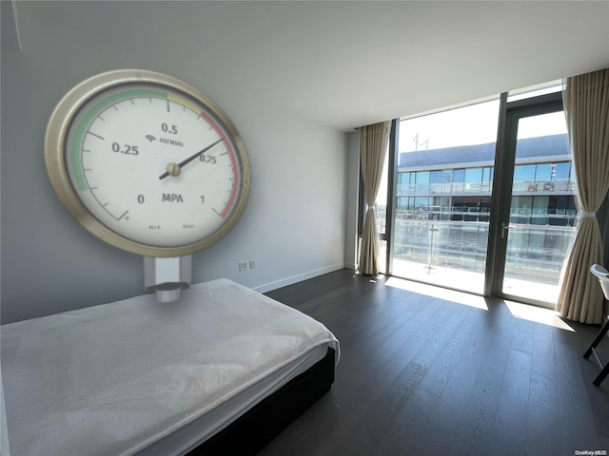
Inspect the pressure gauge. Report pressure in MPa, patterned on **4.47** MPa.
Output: **0.7** MPa
